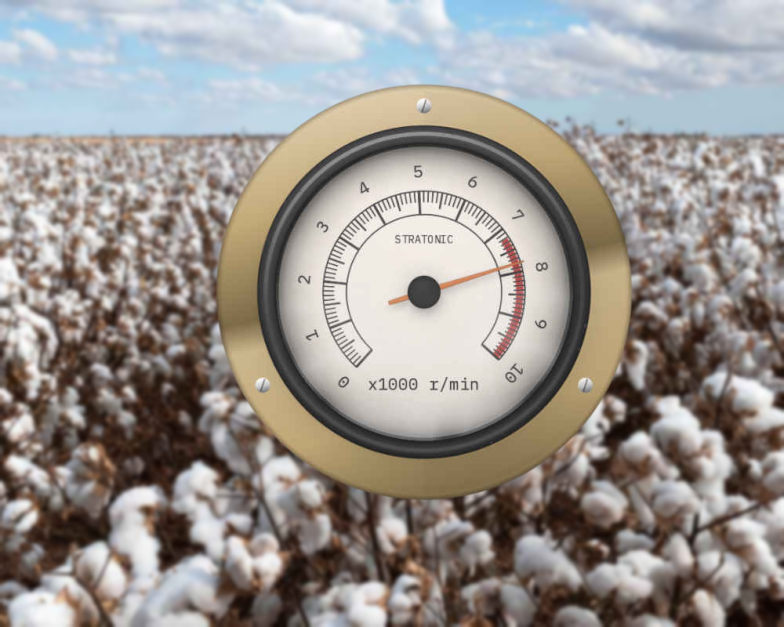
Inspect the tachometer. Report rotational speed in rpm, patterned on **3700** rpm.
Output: **7800** rpm
